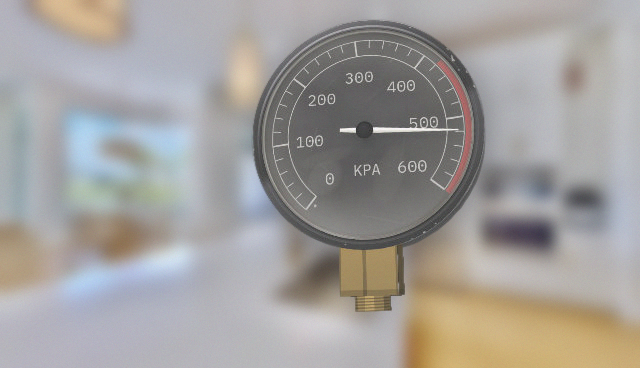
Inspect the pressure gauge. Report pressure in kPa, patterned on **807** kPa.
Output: **520** kPa
